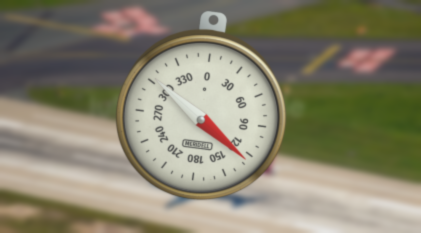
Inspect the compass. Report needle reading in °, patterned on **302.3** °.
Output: **125** °
